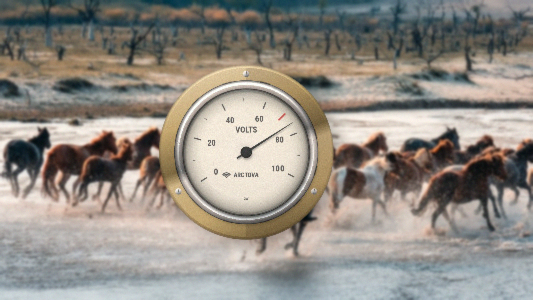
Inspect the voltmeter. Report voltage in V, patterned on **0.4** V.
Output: **75** V
